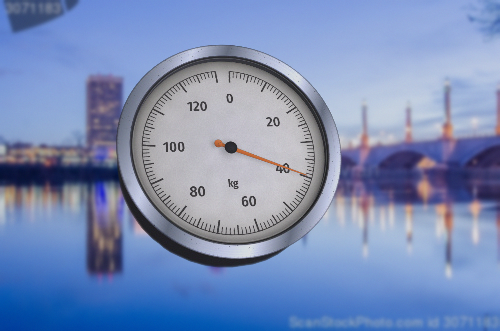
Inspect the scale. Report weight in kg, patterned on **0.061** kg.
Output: **40** kg
